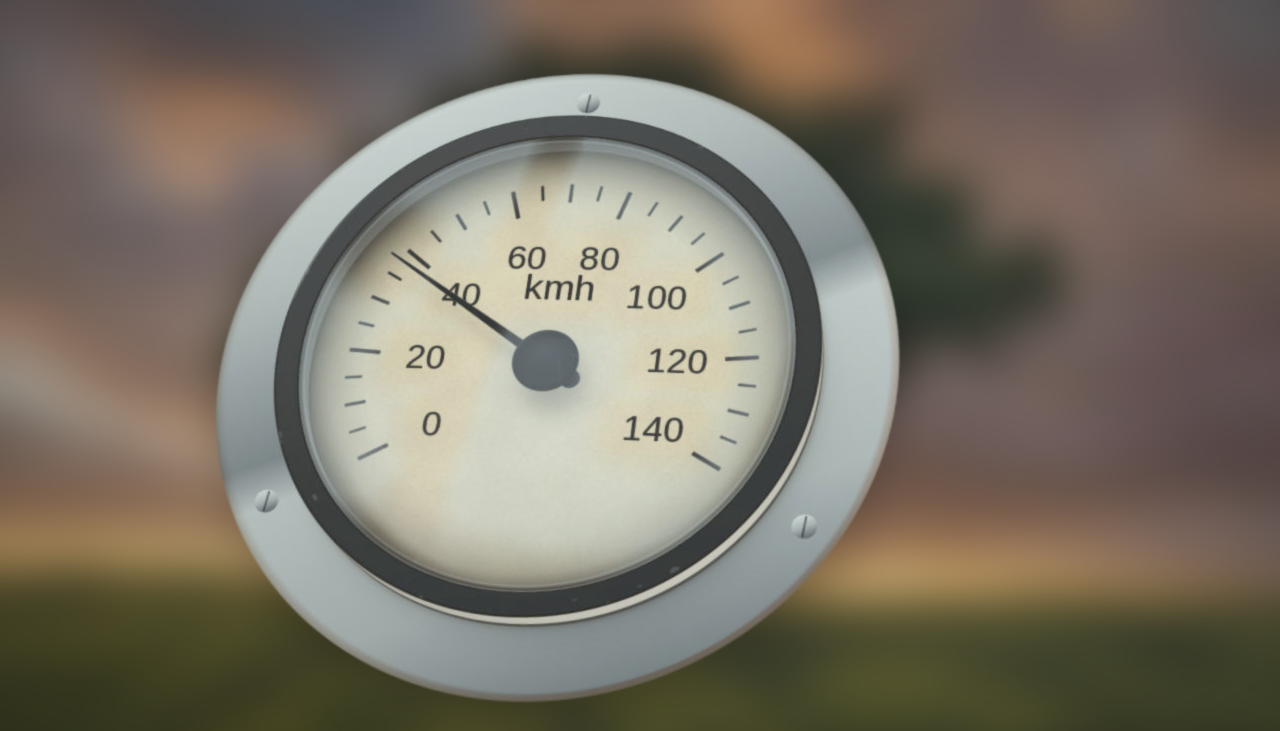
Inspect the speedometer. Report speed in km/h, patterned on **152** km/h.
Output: **37.5** km/h
